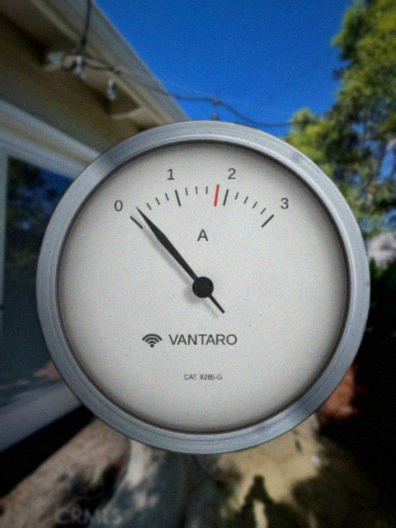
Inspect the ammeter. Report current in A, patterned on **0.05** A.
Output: **0.2** A
